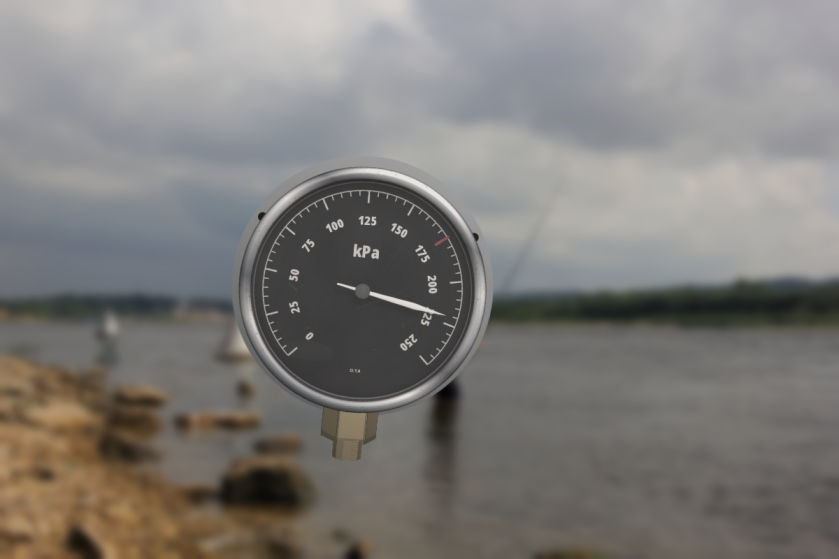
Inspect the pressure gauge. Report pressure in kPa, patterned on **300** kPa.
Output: **220** kPa
